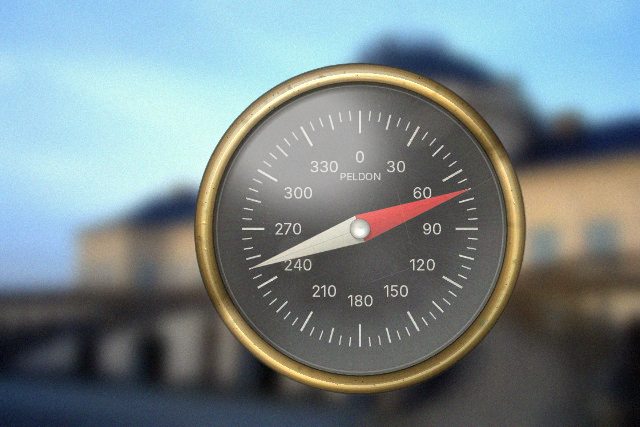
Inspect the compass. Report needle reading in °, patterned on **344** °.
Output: **70** °
